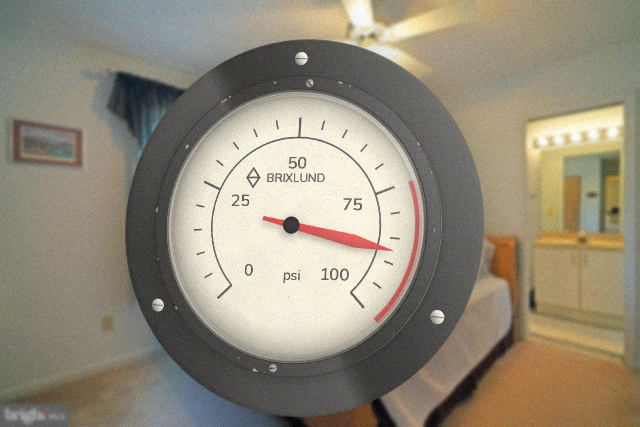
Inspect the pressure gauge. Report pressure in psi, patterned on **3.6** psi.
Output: **87.5** psi
